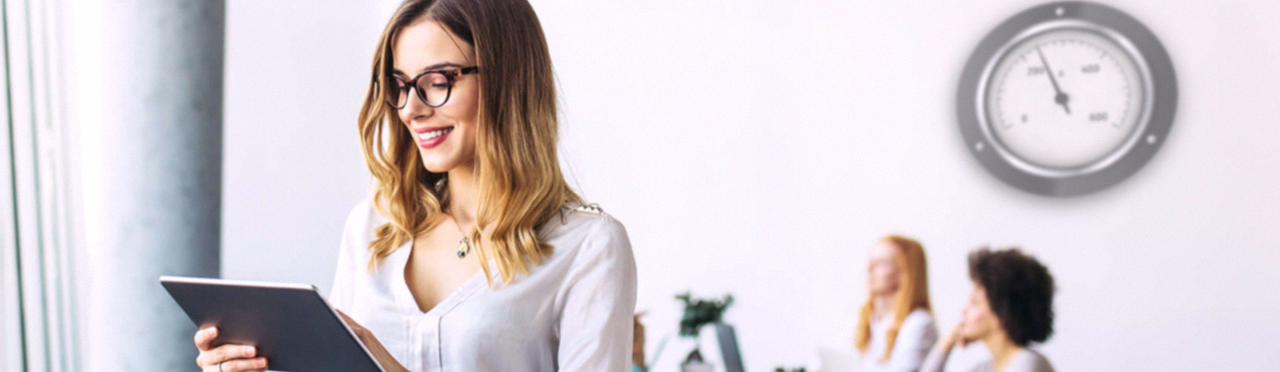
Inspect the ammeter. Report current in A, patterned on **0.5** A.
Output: **240** A
